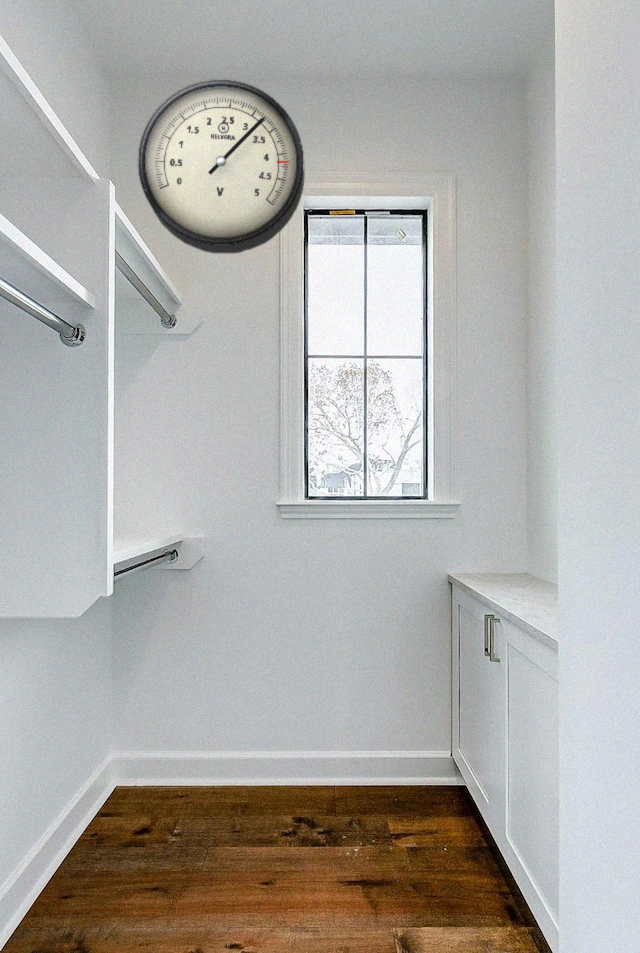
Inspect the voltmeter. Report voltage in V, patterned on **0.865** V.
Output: **3.25** V
